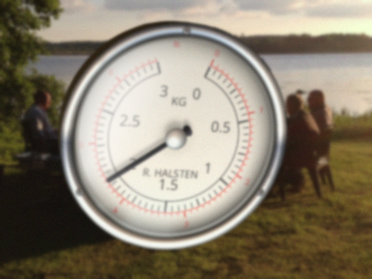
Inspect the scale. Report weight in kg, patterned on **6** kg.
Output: **2** kg
